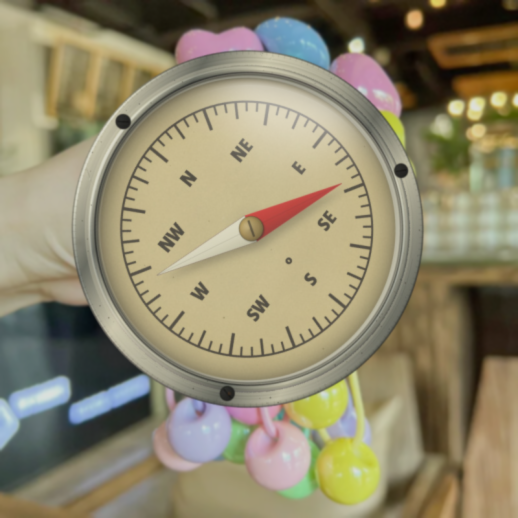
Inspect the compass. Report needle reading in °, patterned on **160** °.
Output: **115** °
